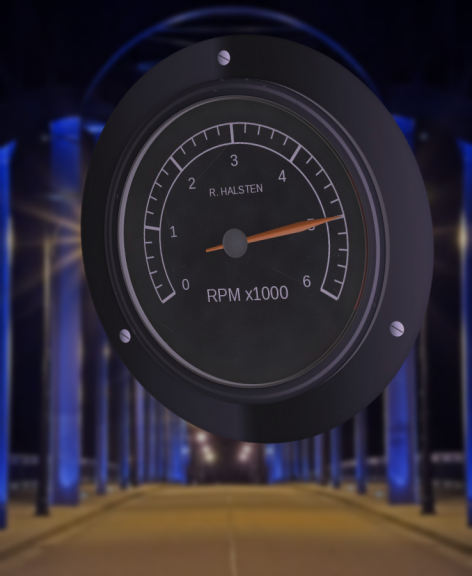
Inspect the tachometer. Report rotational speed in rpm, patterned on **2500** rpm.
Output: **5000** rpm
